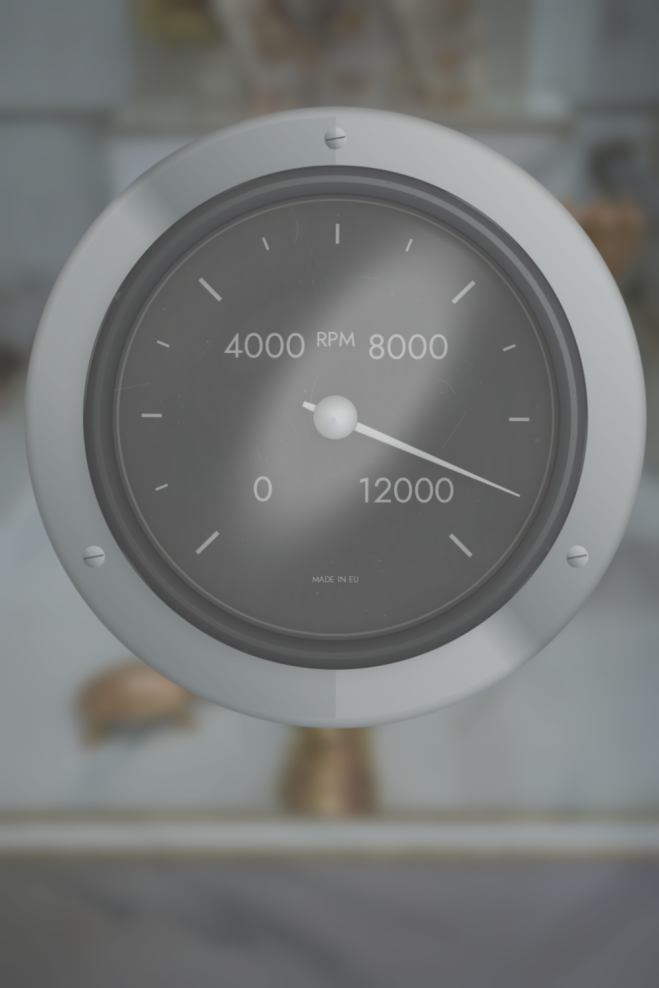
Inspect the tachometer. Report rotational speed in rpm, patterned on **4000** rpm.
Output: **11000** rpm
